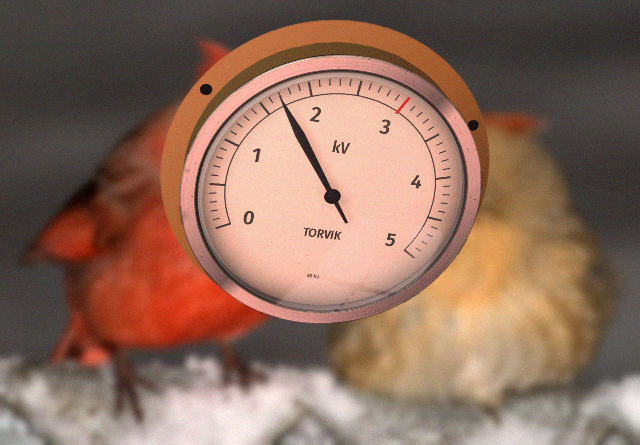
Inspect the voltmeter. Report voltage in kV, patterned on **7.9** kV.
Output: **1.7** kV
